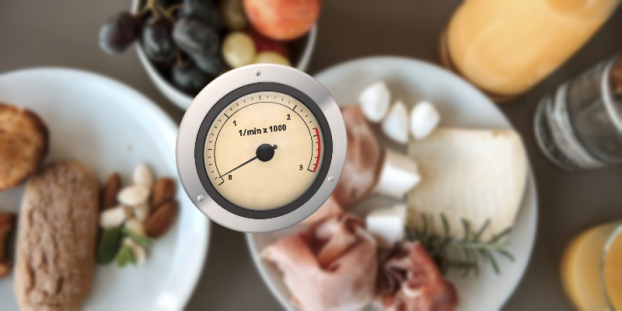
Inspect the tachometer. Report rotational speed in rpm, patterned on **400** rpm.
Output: **100** rpm
